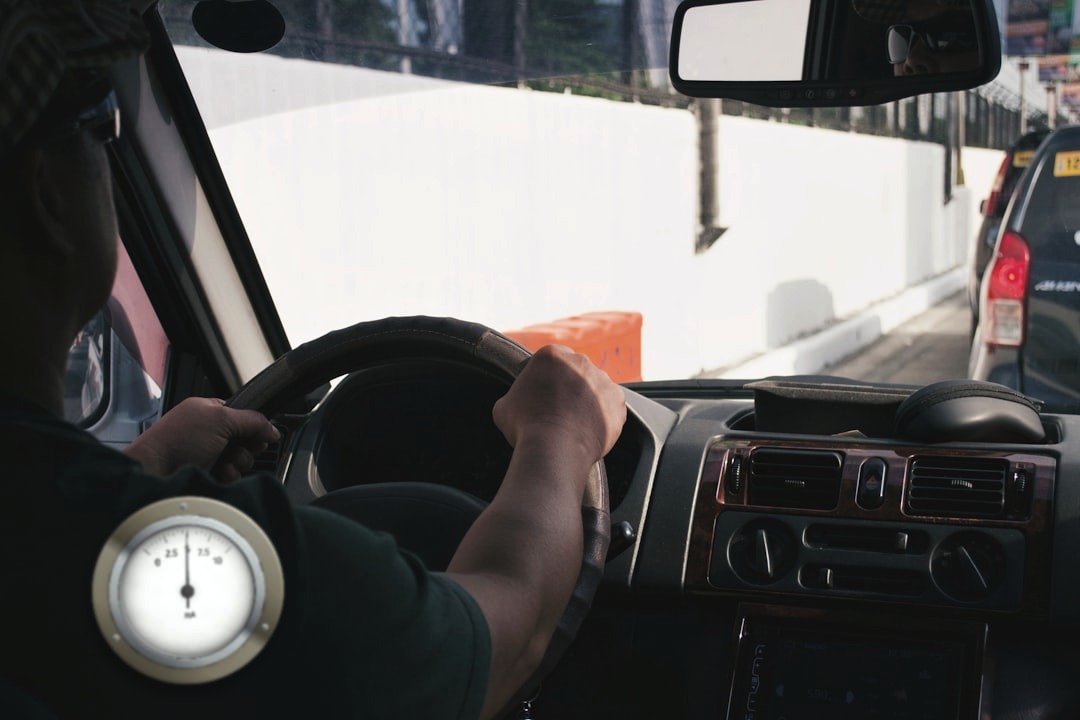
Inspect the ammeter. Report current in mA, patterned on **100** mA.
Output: **5** mA
